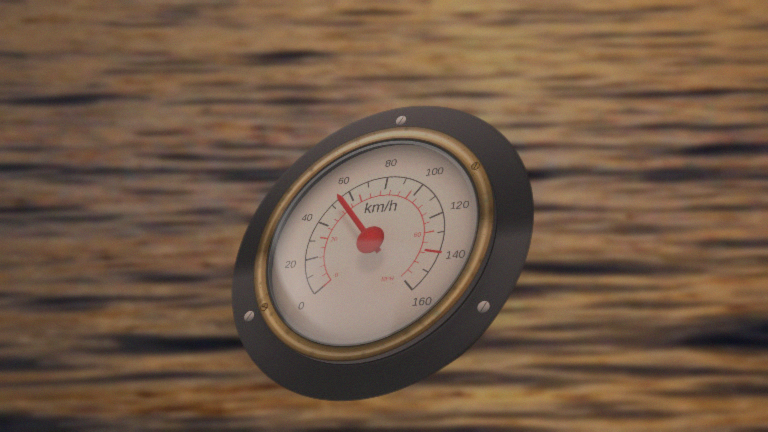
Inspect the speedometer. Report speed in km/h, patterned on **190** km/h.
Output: **55** km/h
